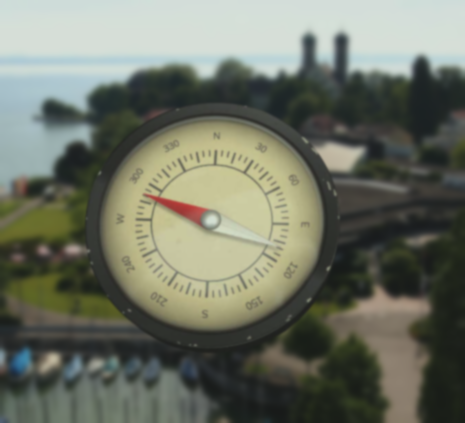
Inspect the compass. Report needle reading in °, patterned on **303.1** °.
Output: **290** °
